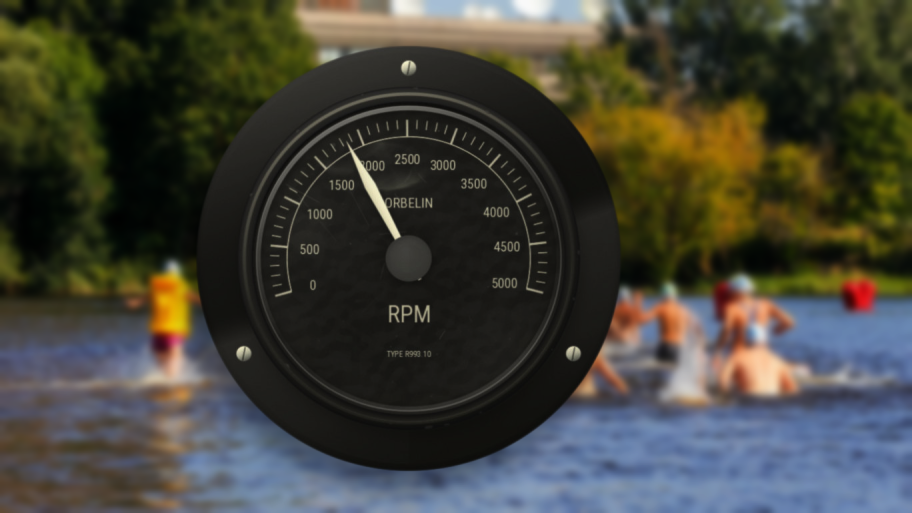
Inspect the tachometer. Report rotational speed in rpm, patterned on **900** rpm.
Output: **1850** rpm
